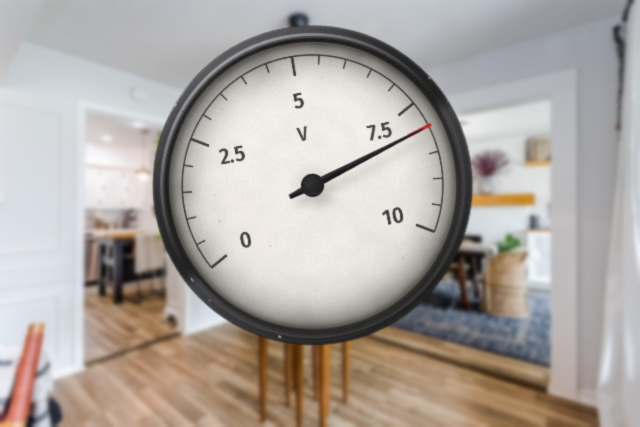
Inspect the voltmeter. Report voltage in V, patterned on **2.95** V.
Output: **8** V
